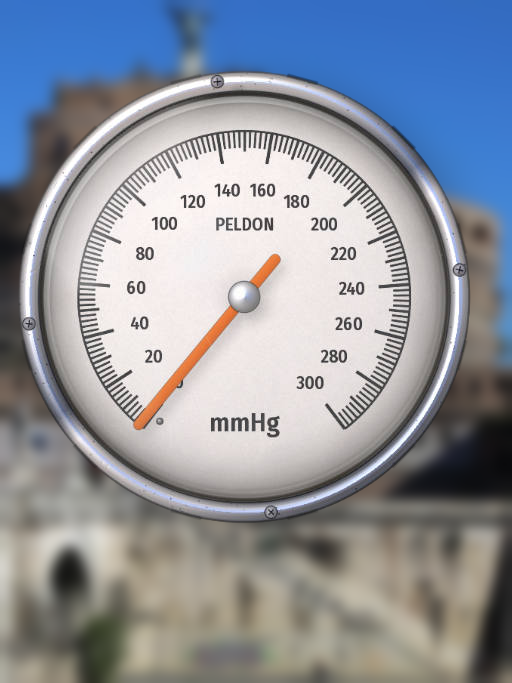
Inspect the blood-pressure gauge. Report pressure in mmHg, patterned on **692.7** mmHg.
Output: **2** mmHg
